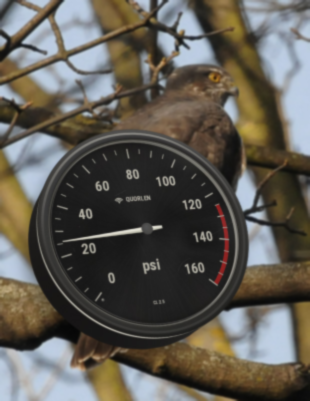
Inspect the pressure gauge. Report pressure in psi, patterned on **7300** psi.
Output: **25** psi
